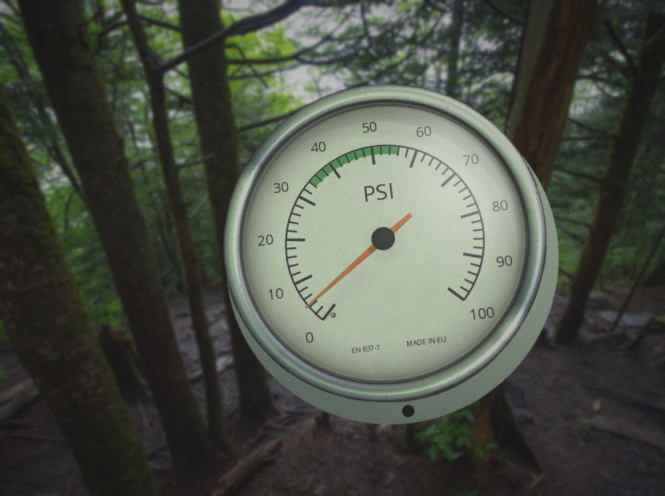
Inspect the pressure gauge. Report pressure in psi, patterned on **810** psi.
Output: **4** psi
